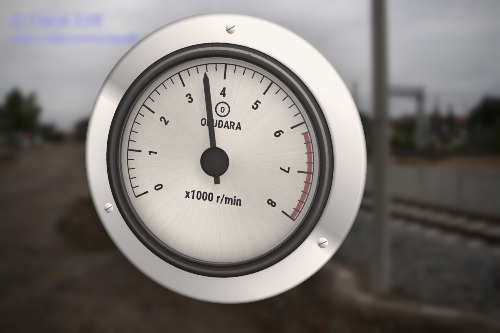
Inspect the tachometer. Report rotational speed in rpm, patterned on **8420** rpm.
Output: **3600** rpm
